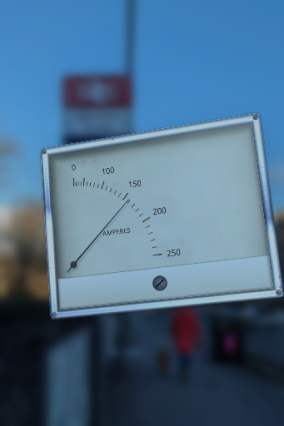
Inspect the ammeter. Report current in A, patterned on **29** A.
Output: **160** A
